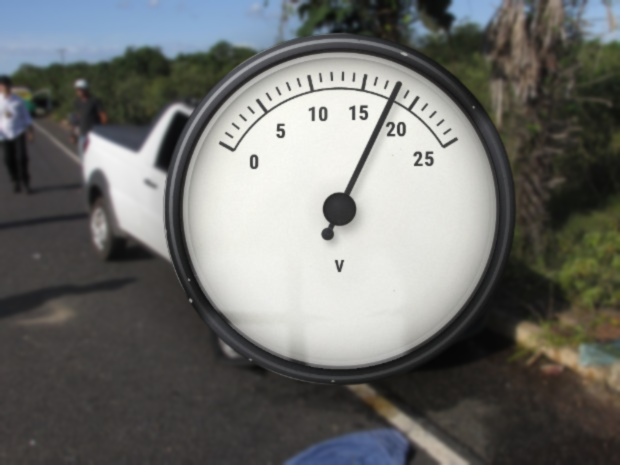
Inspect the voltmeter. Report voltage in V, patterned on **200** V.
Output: **18** V
